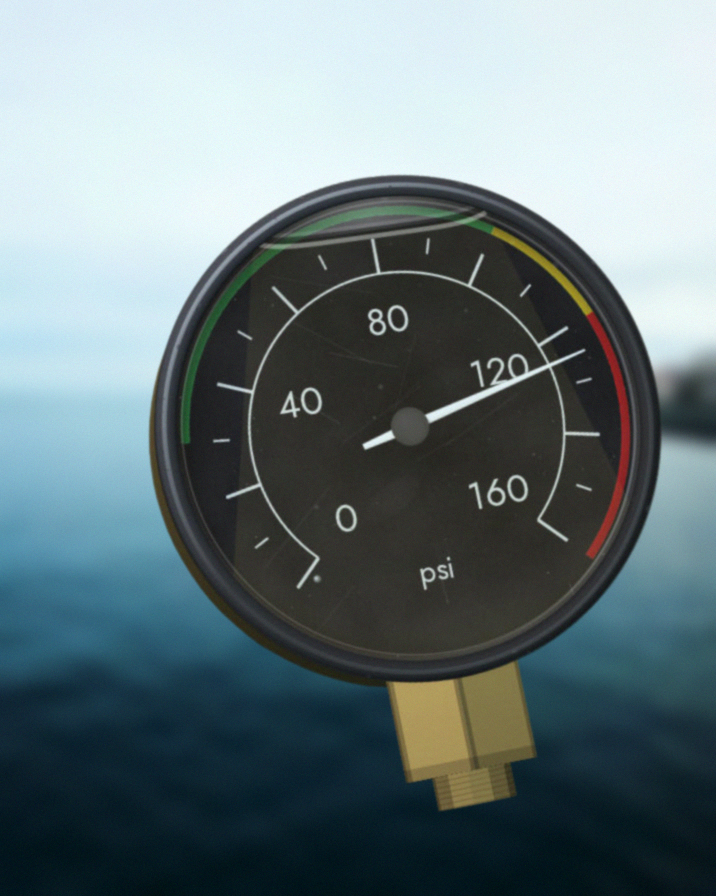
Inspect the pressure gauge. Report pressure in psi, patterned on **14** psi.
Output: **125** psi
